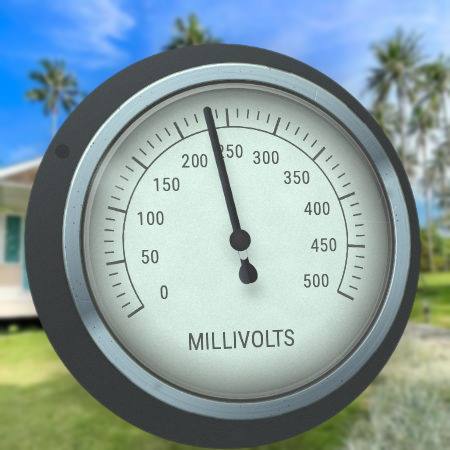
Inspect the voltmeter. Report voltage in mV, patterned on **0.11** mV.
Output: **230** mV
